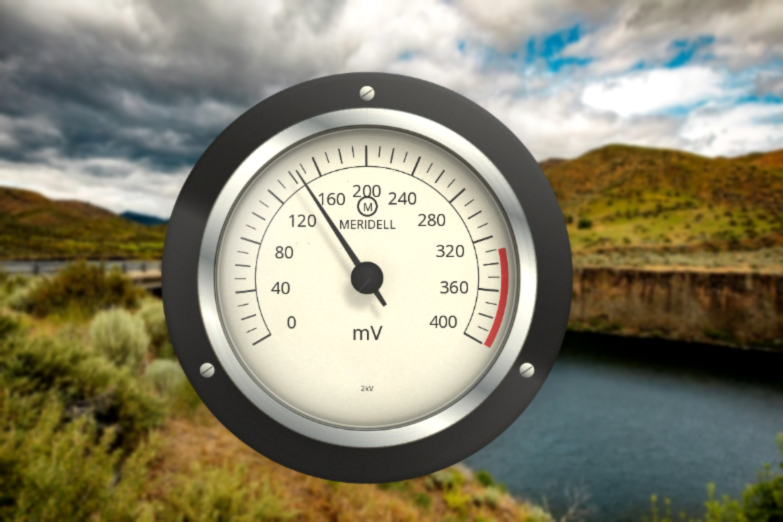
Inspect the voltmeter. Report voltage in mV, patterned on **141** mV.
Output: **145** mV
